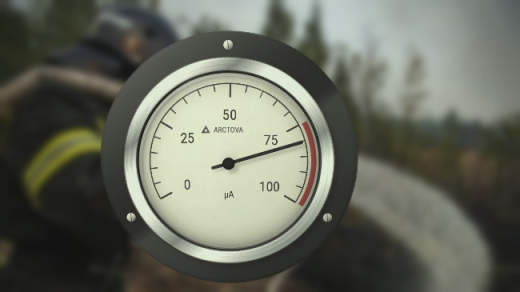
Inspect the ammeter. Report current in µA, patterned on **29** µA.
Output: **80** µA
